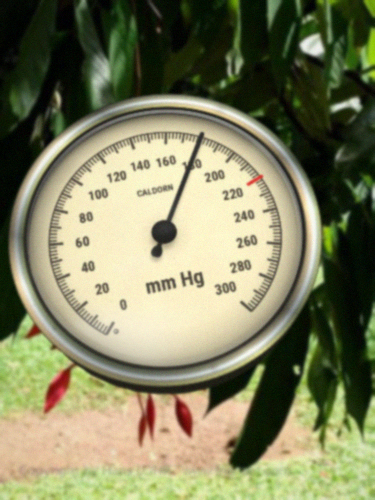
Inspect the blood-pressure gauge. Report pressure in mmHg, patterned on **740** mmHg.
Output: **180** mmHg
